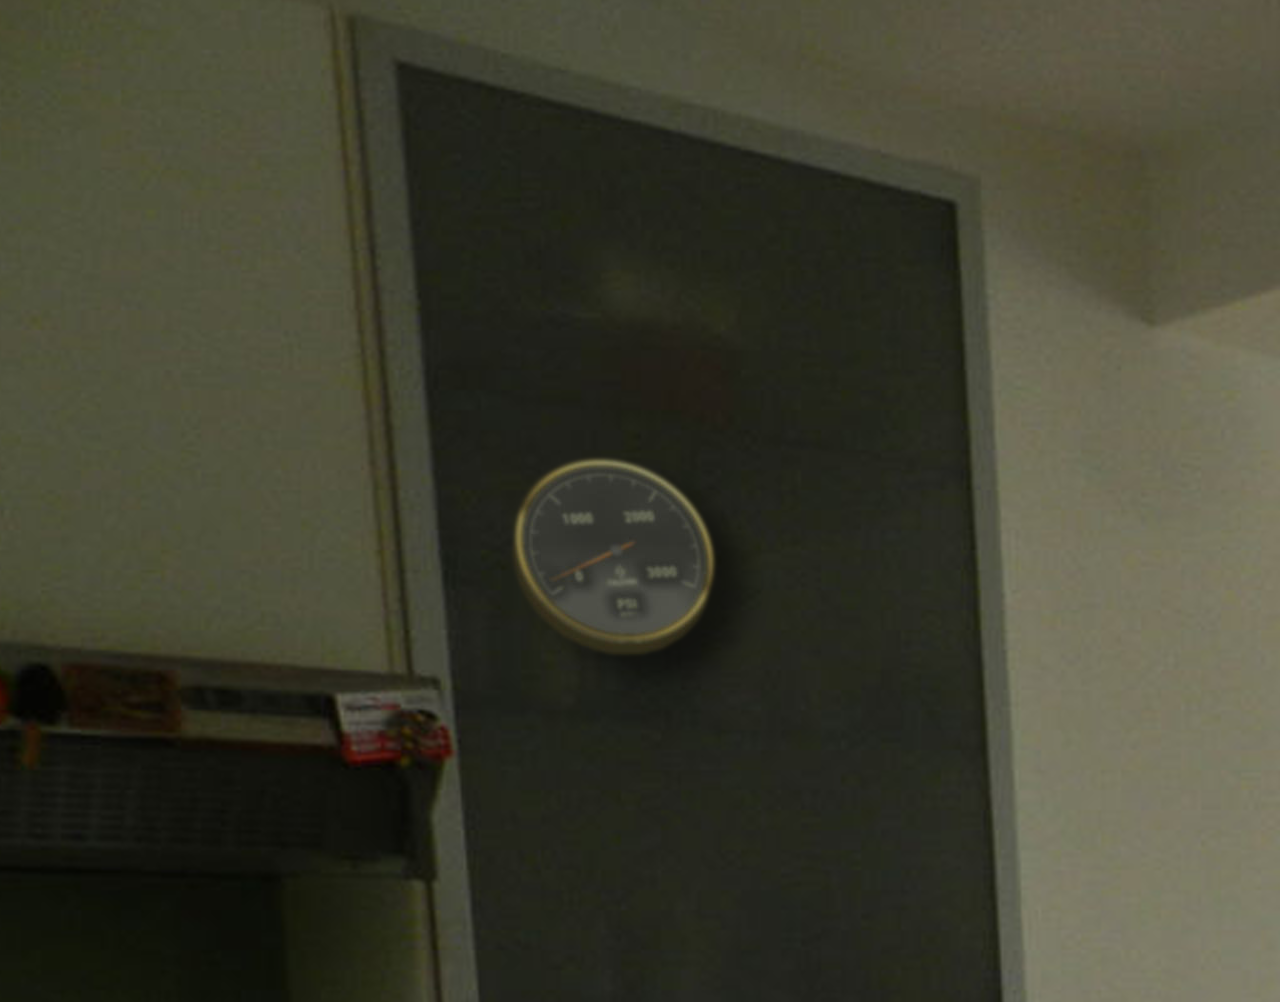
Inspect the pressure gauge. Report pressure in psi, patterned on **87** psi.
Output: **100** psi
